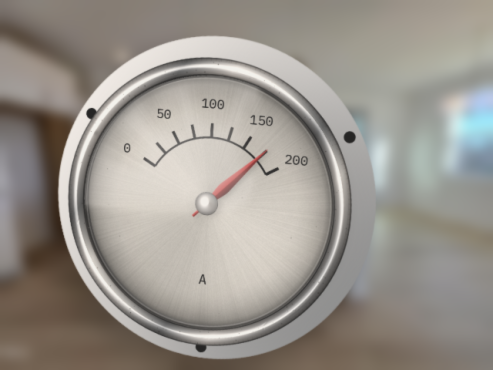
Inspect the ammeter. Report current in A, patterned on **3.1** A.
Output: **175** A
